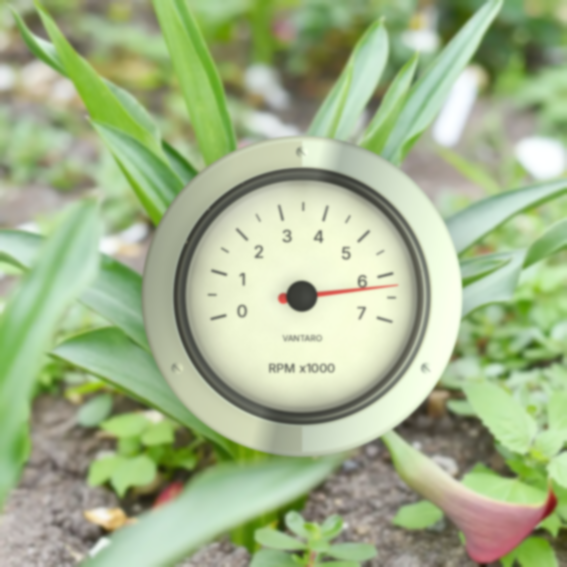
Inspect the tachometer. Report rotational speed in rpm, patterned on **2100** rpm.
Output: **6250** rpm
